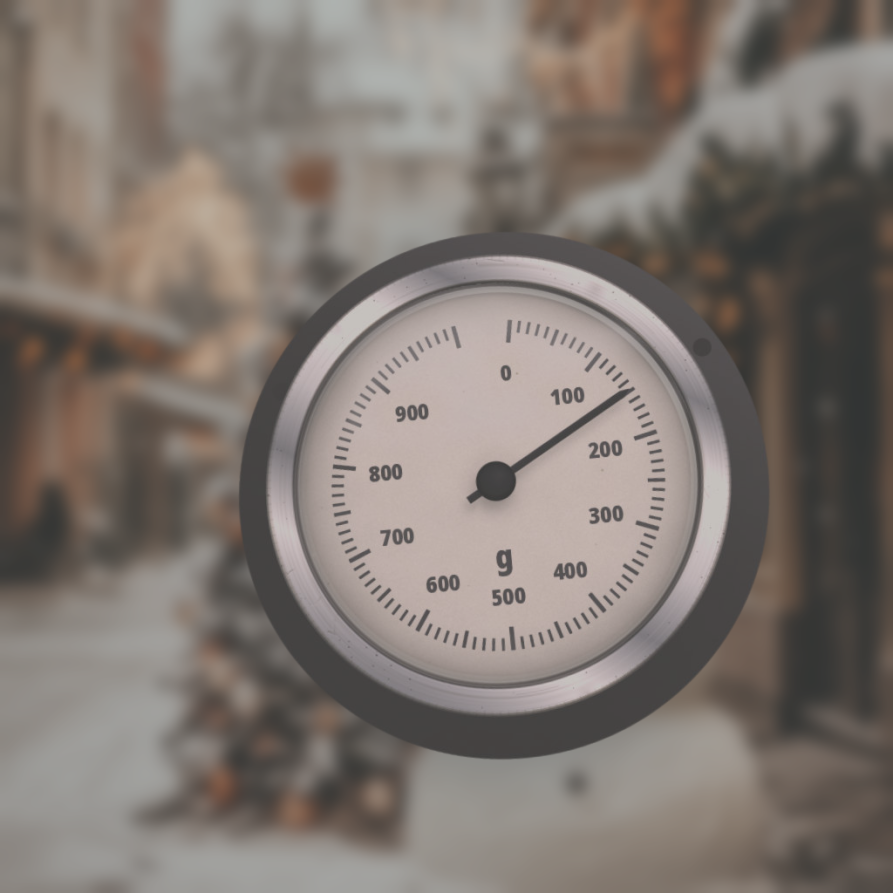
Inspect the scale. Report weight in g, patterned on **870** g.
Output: **150** g
